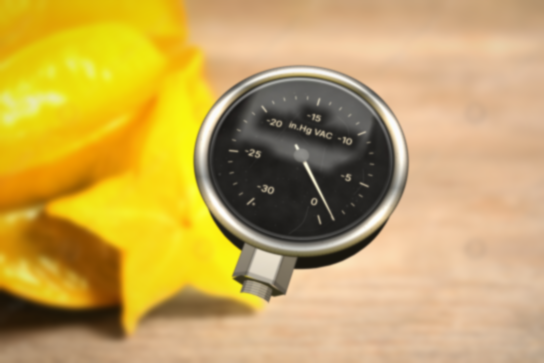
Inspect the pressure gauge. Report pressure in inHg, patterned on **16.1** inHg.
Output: **-1** inHg
